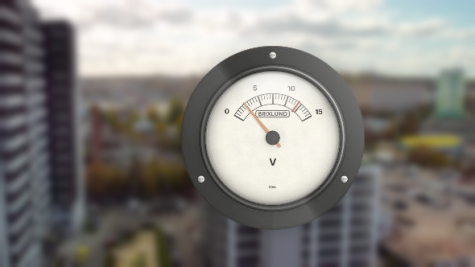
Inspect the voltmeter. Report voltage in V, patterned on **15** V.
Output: **2.5** V
